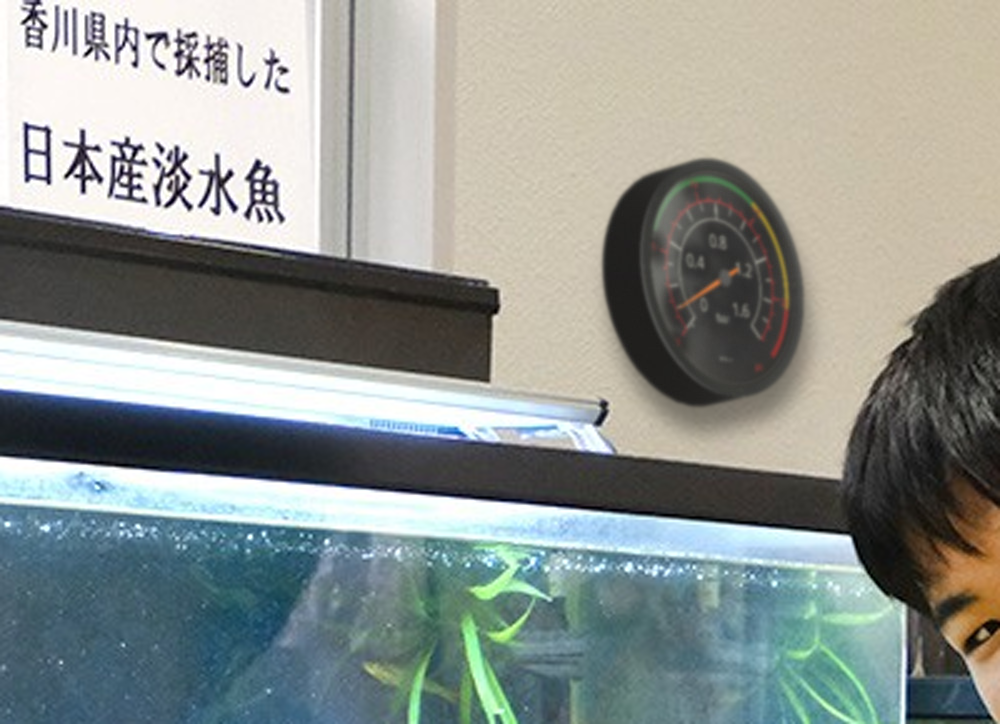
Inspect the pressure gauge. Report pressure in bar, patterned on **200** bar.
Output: **0.1** bar
